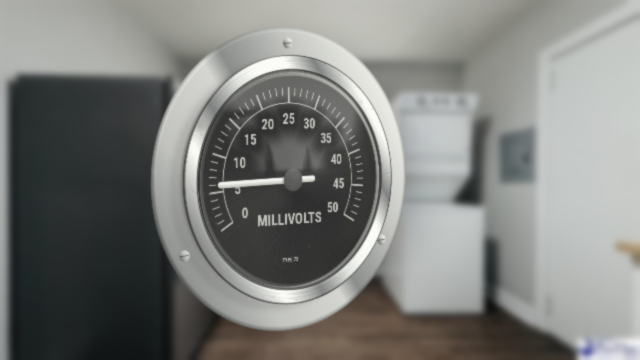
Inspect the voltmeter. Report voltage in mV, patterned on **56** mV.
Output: **6** mV
